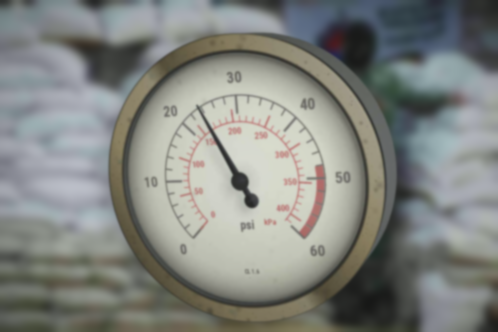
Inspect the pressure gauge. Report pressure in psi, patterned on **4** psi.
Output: **24** psi
